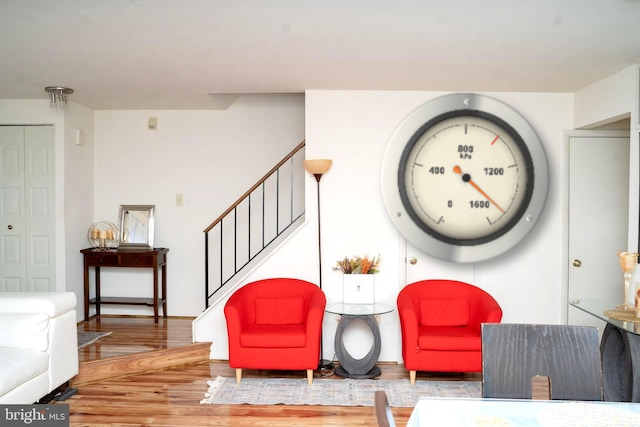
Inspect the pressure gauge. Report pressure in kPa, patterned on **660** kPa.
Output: **1500** kPa
